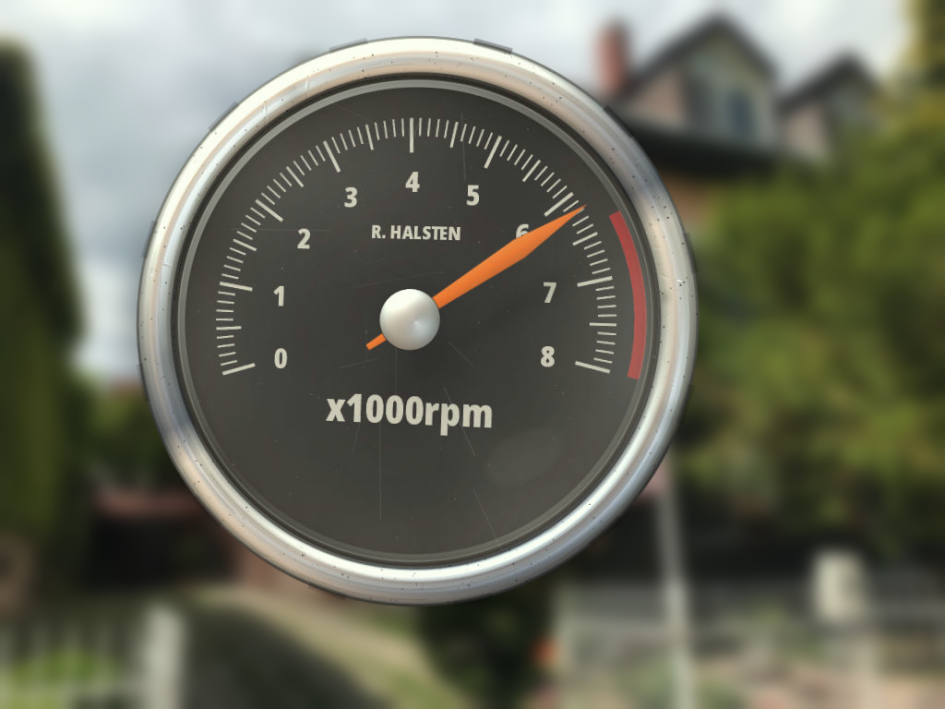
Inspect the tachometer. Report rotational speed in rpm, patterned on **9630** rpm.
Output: **6200** rpm
